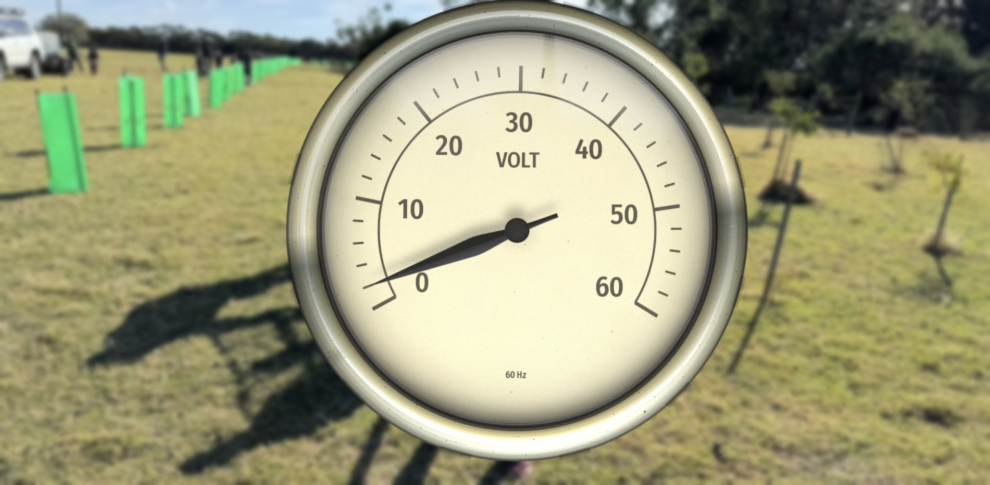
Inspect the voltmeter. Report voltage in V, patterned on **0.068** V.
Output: **2** V
